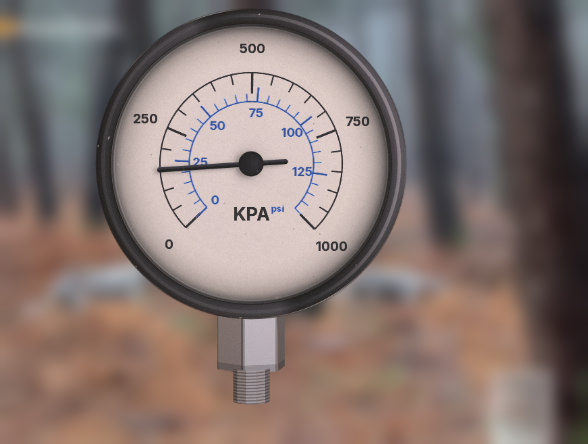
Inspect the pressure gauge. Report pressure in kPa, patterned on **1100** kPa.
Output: **150** kPa
